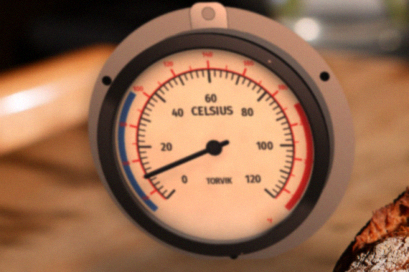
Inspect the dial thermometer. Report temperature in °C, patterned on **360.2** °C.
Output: **10** °C
